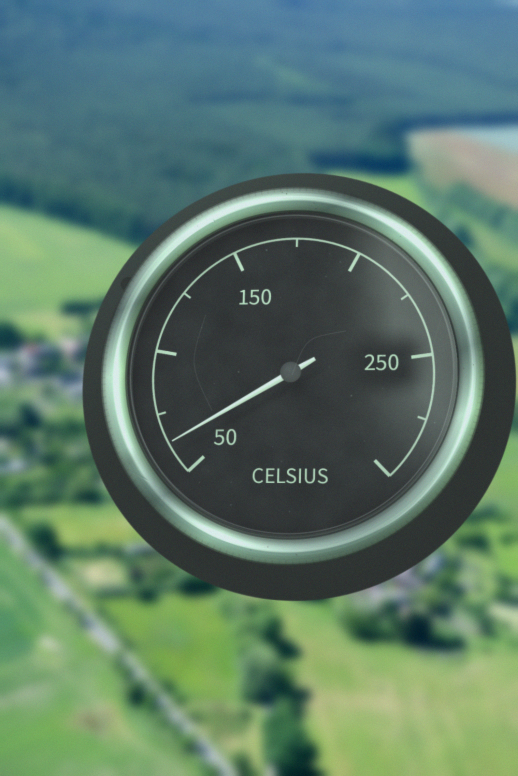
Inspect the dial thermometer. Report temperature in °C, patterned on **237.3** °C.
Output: **62.5** °C
